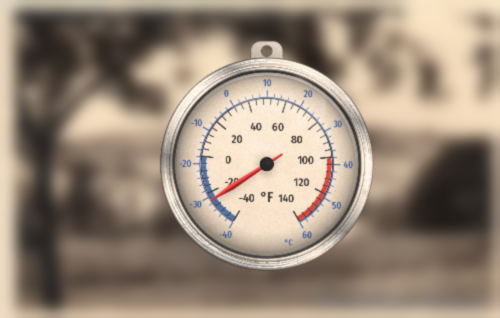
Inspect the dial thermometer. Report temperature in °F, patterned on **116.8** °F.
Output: **-24** °F
